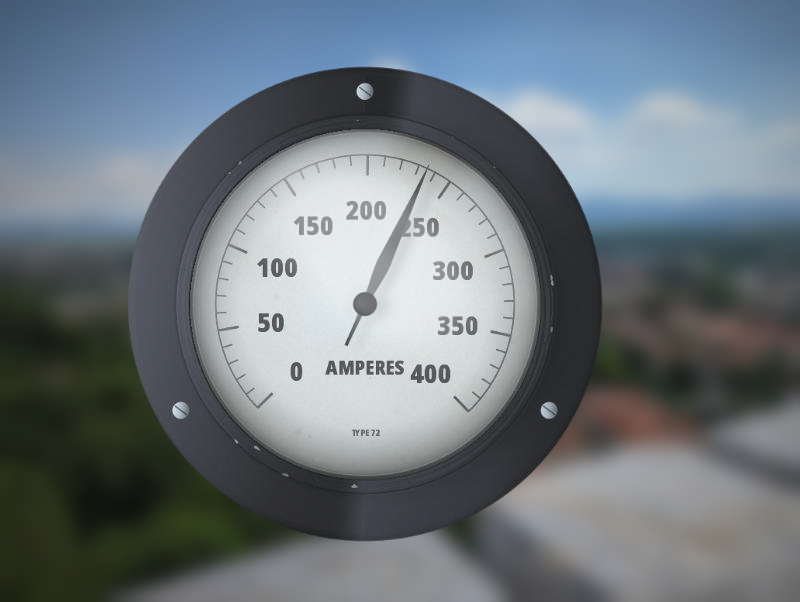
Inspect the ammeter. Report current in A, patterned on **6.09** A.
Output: **235** A
